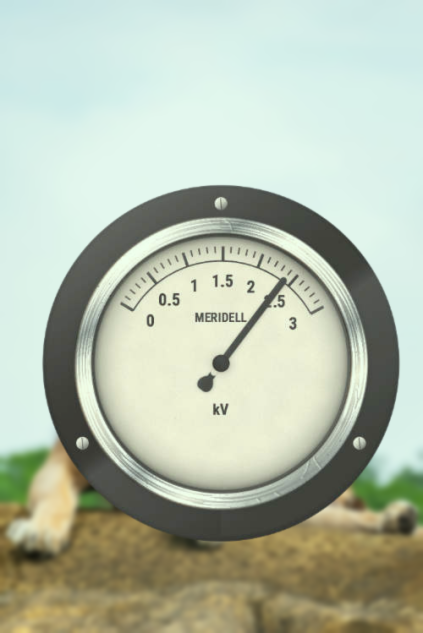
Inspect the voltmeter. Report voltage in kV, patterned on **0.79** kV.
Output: **2.4** kV
